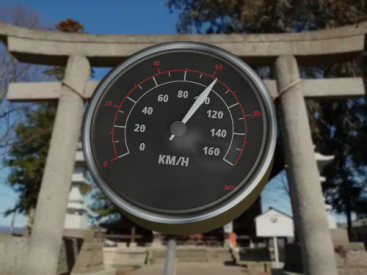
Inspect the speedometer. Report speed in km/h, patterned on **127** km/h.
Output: **100** km/h
